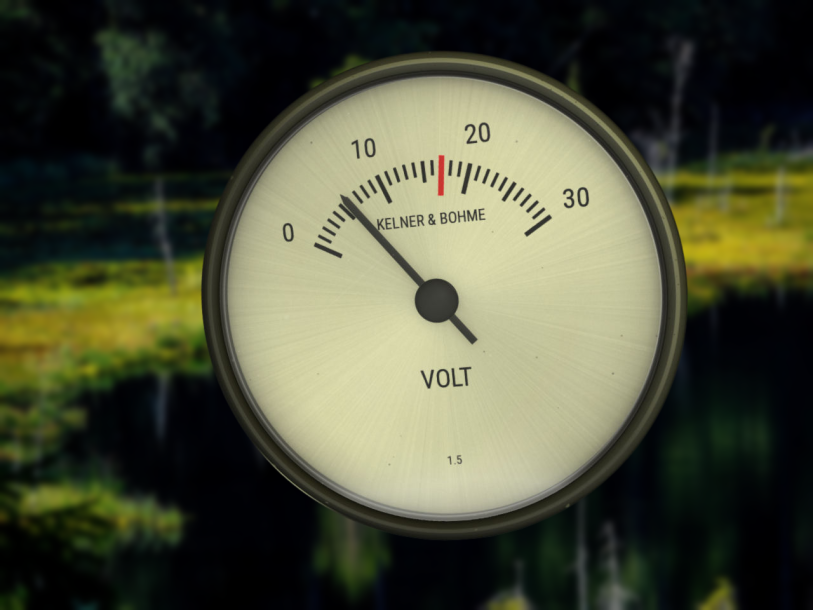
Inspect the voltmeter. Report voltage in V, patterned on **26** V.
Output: **6** V
